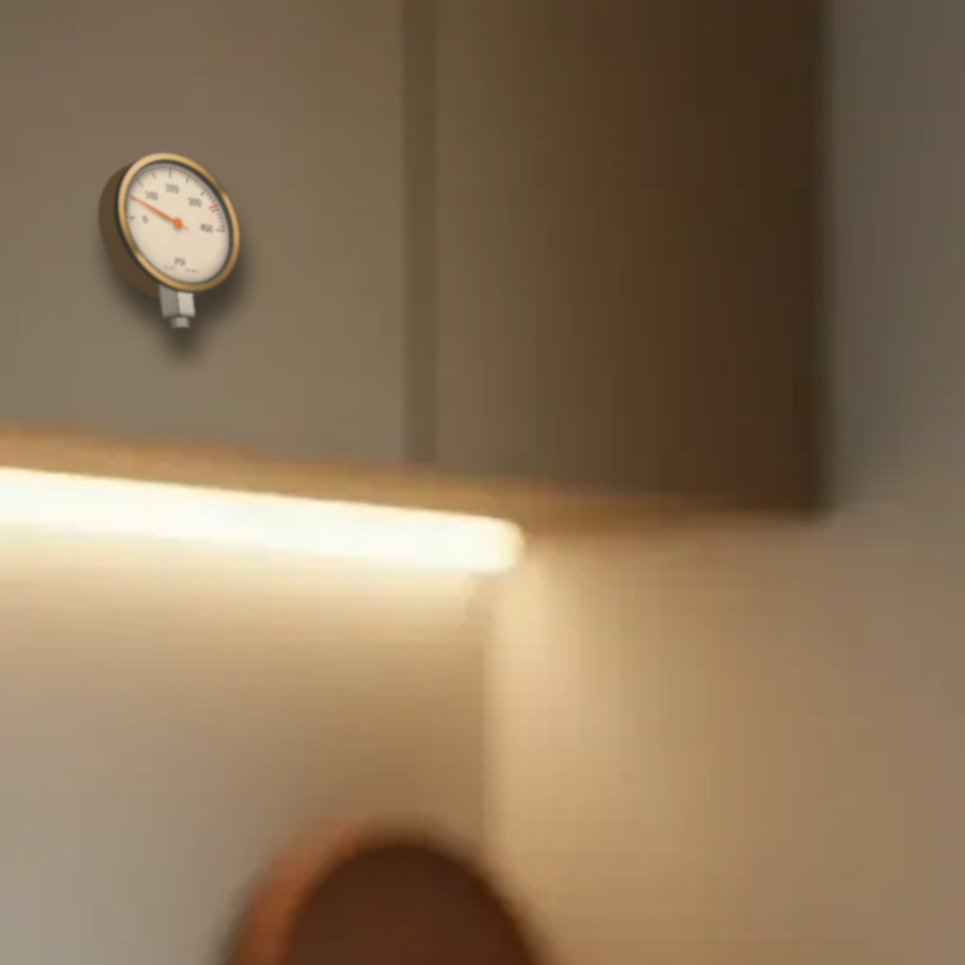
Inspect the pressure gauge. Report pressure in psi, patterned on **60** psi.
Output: **50** psi
